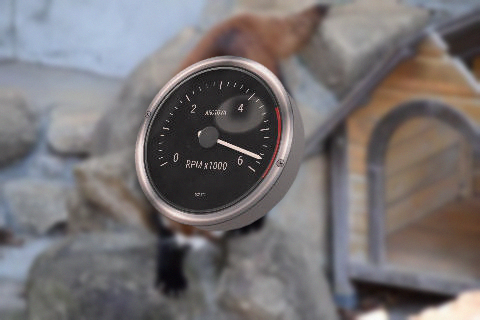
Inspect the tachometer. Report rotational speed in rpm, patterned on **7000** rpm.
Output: **5700** rpm
